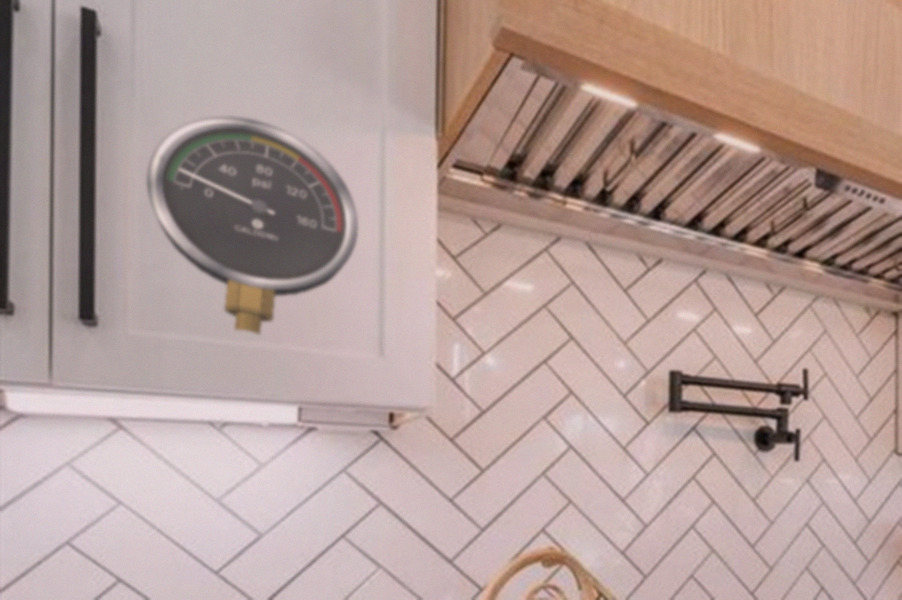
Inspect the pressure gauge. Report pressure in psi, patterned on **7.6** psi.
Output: **10** psi
